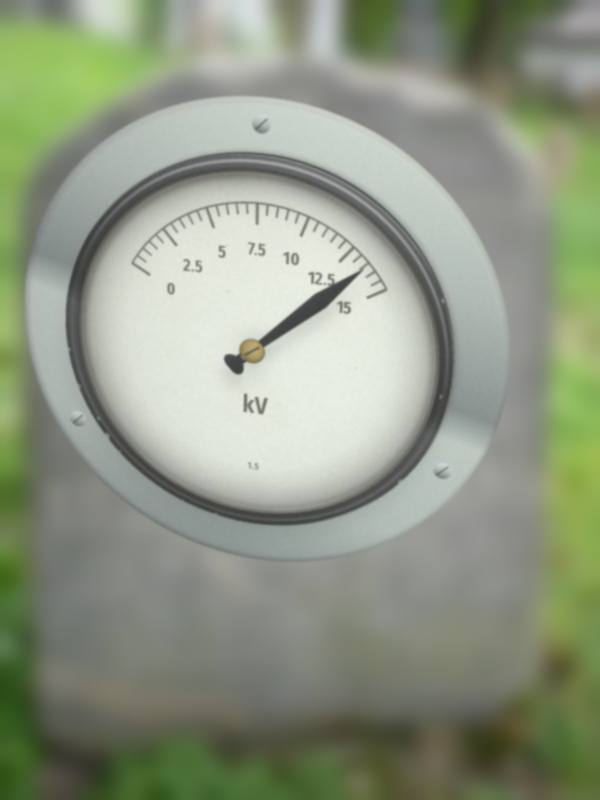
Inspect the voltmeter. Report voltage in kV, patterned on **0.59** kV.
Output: **13.5** kV
